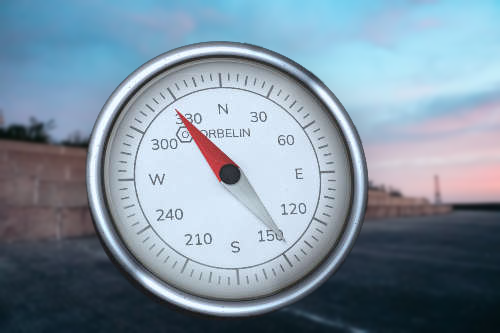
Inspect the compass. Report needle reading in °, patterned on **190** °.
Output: **325** °
